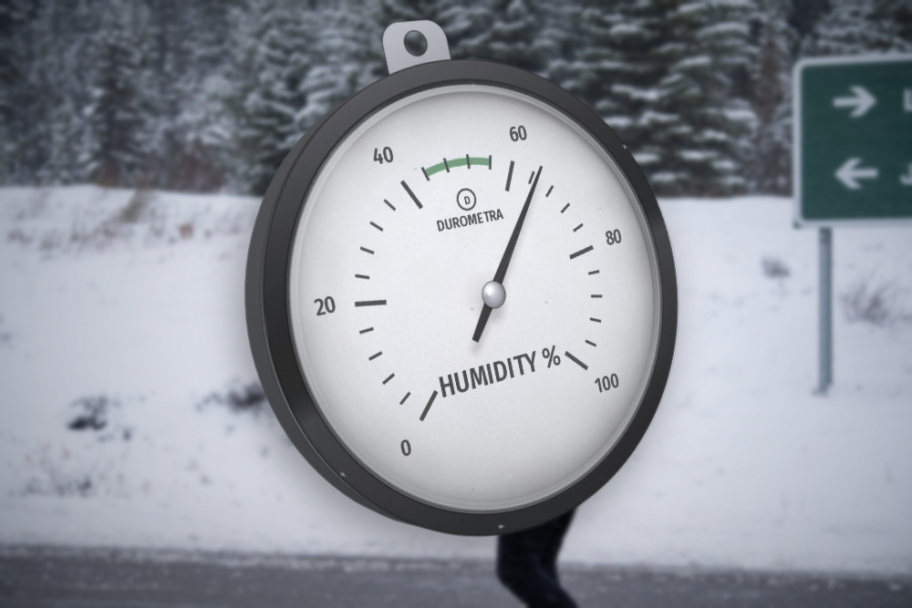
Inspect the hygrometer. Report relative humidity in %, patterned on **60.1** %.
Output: **64** %
